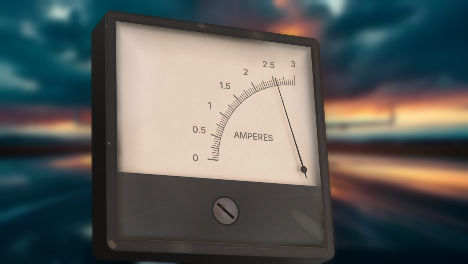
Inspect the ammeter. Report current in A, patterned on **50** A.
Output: **2.5** A
